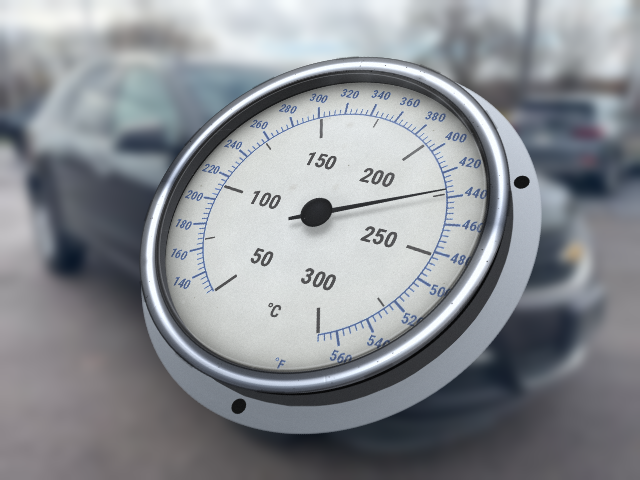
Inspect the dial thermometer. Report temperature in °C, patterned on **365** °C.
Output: **225** °C
